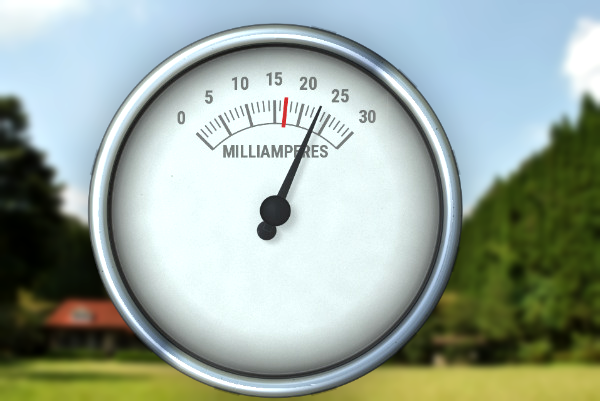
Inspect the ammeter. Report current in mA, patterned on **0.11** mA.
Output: **23** mA
